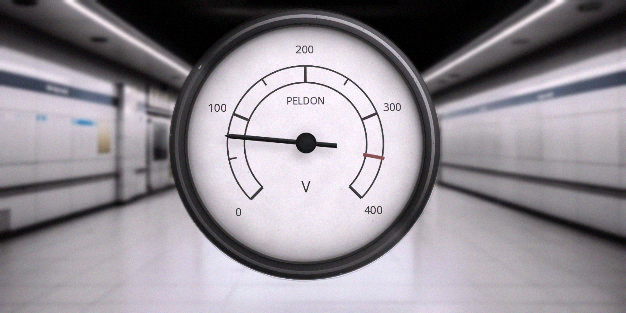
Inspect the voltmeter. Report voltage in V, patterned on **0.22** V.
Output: **75** V
